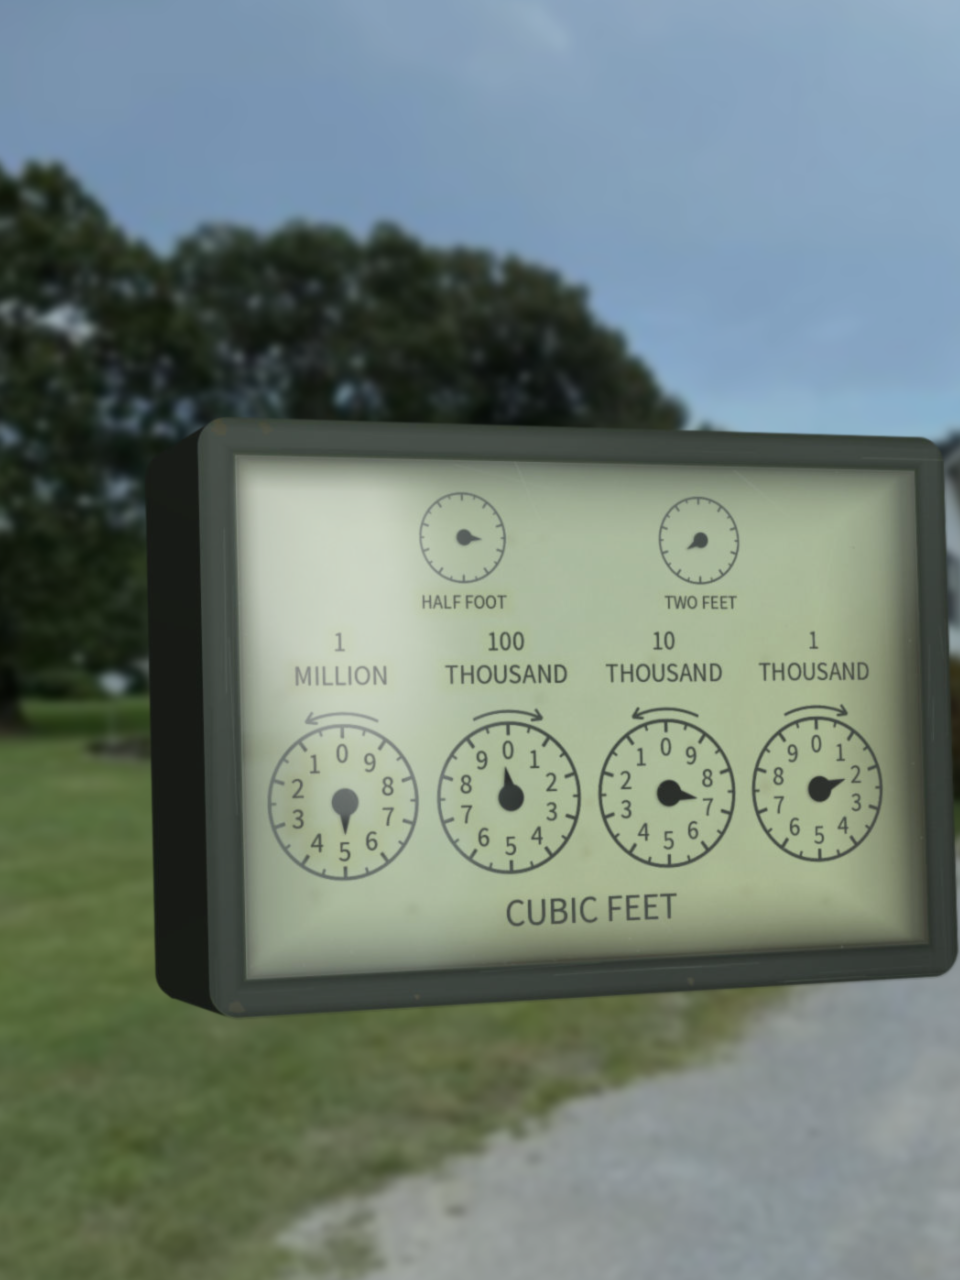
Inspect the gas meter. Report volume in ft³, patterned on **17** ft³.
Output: **497200** ft³
